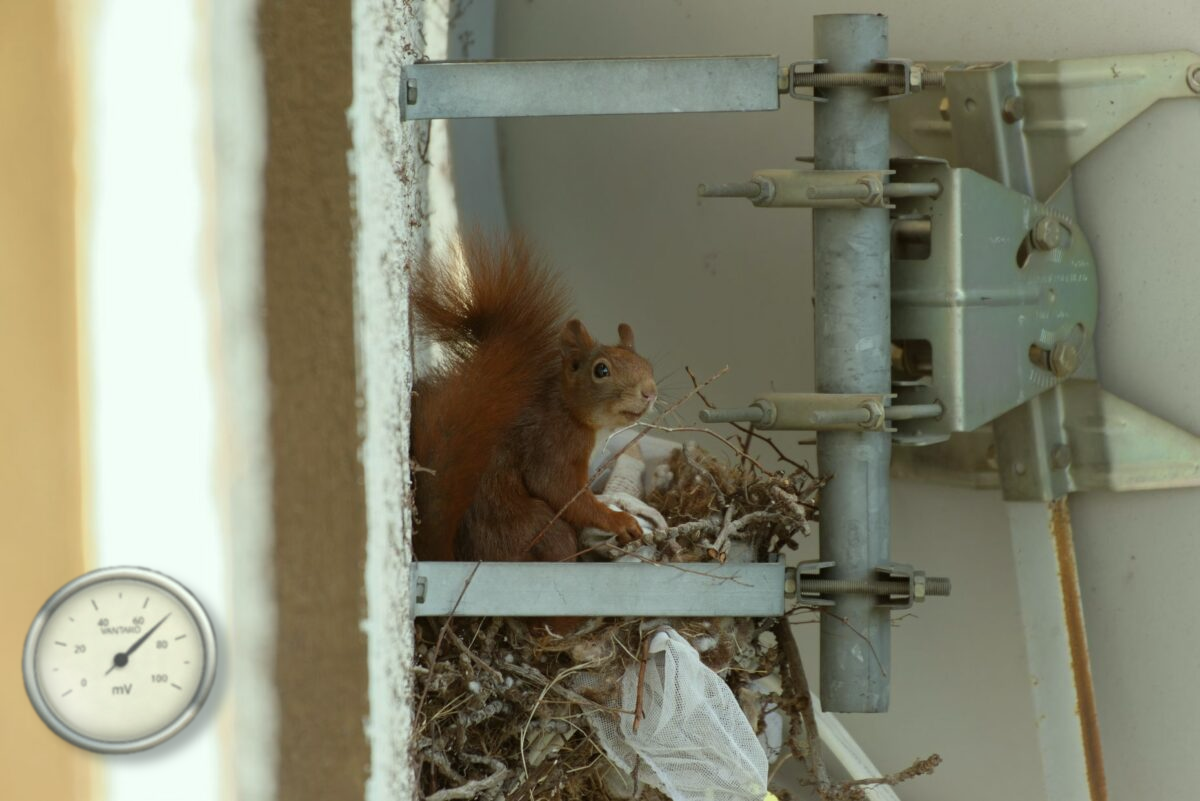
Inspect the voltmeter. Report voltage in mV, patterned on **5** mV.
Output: **70** mV
